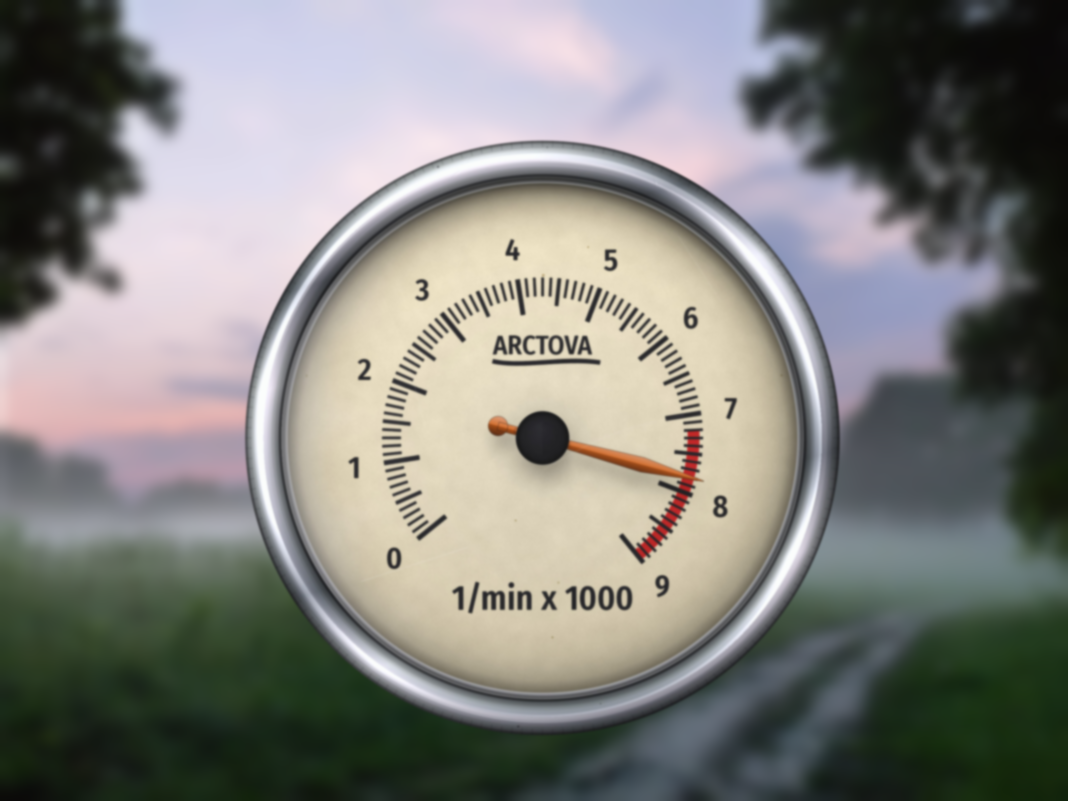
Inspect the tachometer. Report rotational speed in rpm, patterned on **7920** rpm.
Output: **7800** rpm
